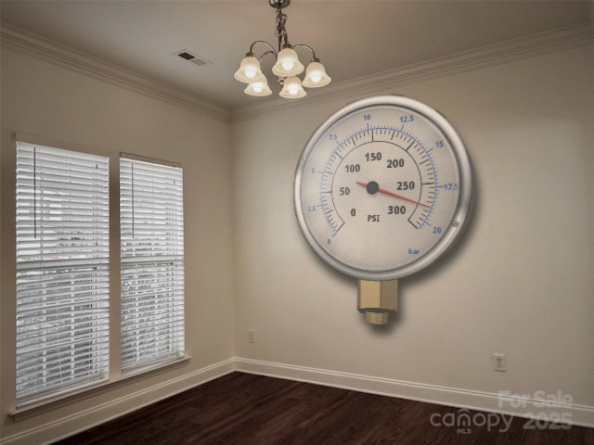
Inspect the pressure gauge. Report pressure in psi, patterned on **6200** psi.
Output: **275** psi
